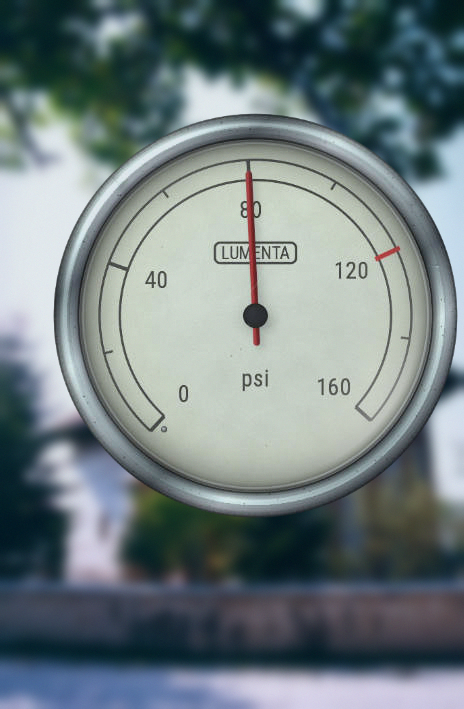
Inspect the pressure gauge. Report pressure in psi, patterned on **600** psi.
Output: **80** psi
